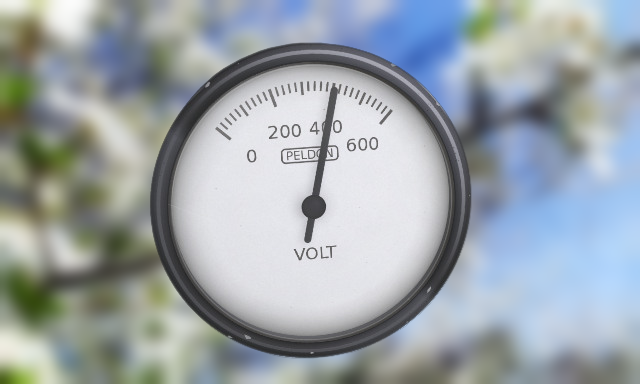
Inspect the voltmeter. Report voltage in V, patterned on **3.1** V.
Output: **400** V
